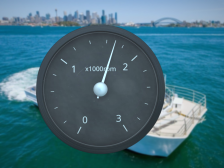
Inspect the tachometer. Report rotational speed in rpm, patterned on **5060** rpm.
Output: **1700** rpm
